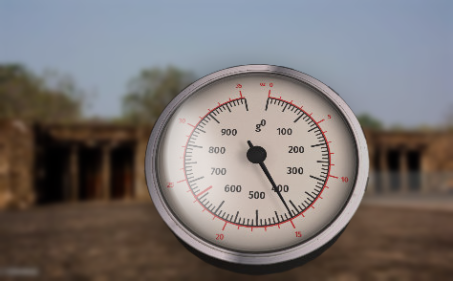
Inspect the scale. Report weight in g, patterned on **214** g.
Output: **420** g
